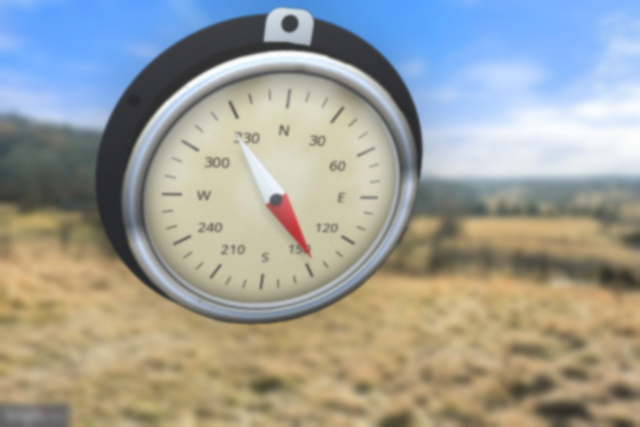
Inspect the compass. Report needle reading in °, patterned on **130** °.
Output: **145** °
